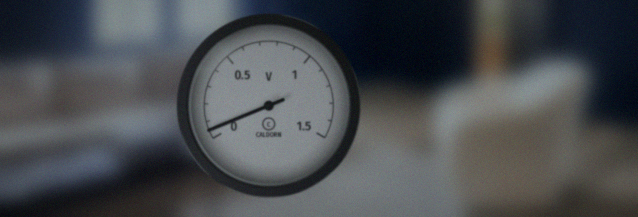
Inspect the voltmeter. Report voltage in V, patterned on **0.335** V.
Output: **0.05** V
